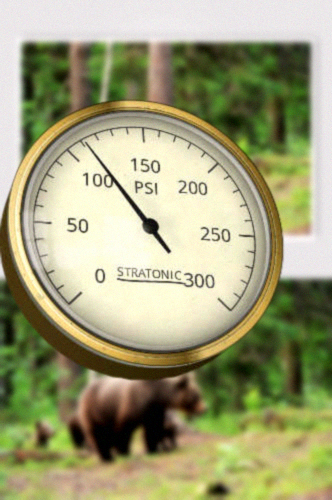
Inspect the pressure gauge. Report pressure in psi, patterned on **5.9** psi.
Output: **110** psi
